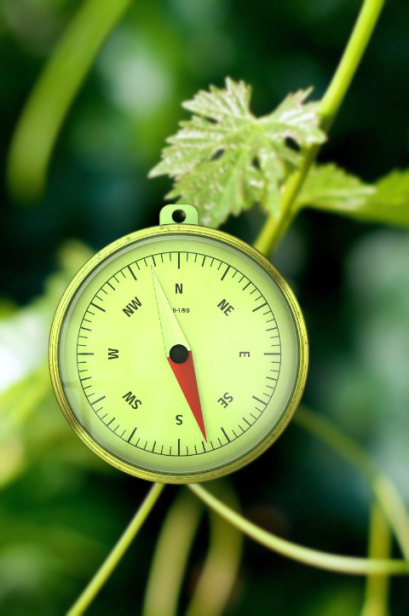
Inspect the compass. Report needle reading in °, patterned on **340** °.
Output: **162.5** °
